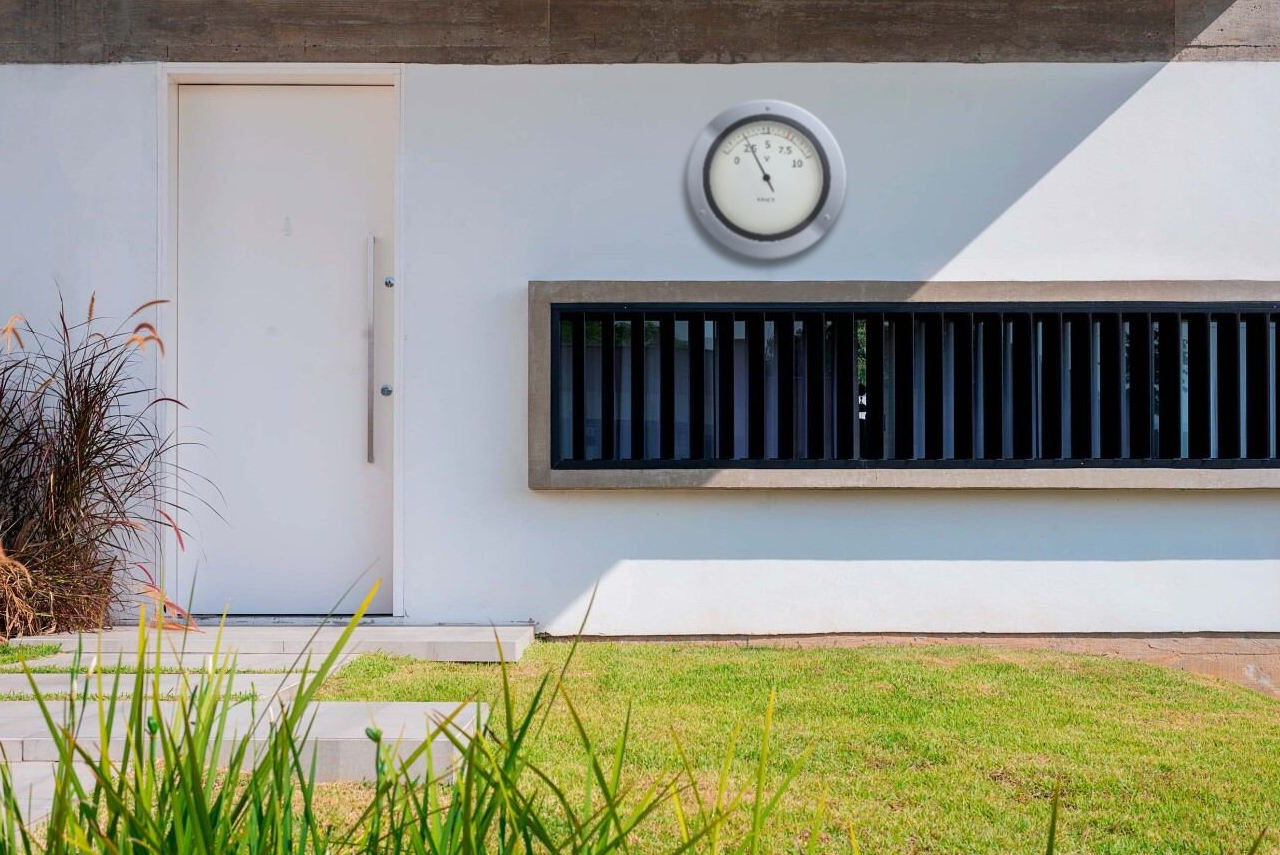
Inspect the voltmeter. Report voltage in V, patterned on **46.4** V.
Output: **2.5** V
